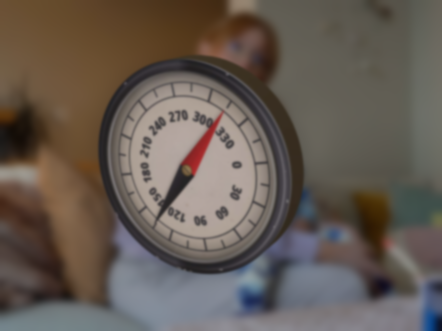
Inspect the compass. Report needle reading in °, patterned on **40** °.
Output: **315** °
